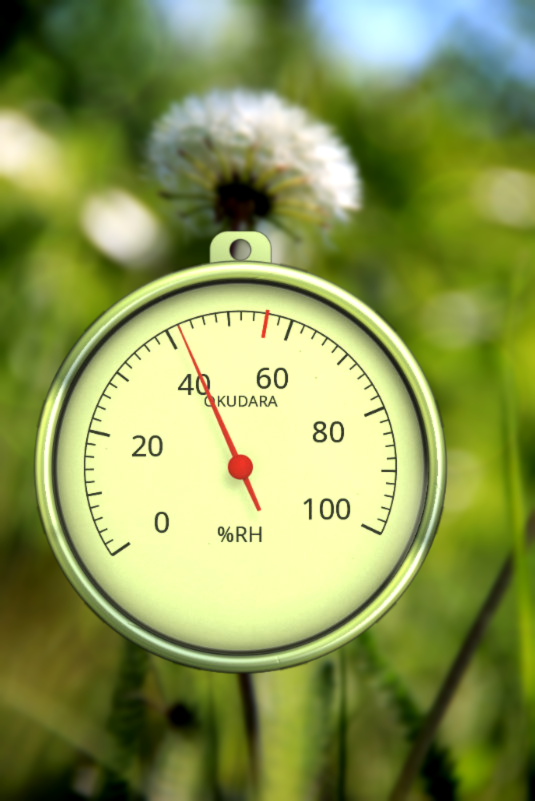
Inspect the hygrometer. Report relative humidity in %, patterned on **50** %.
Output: **42** %
